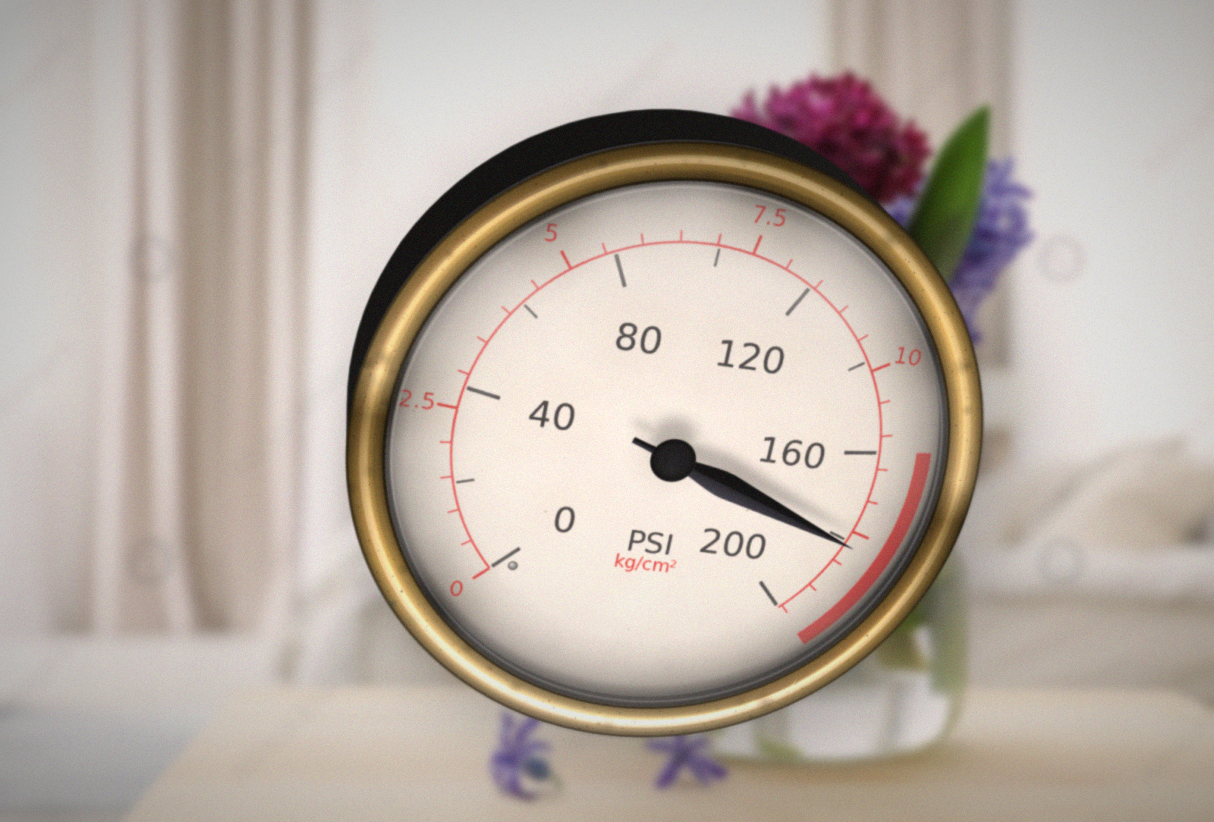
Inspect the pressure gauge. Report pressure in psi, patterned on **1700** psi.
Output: **180** psi
